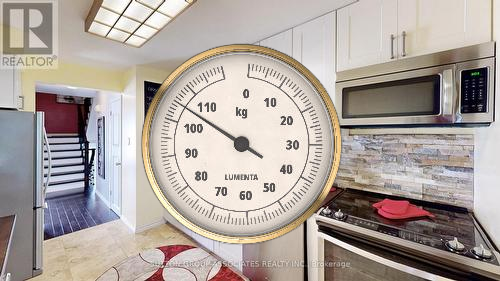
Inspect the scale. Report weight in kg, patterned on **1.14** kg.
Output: **105** kg
